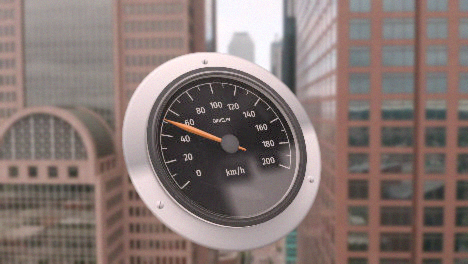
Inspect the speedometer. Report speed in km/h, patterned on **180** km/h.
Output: **50** km/h
